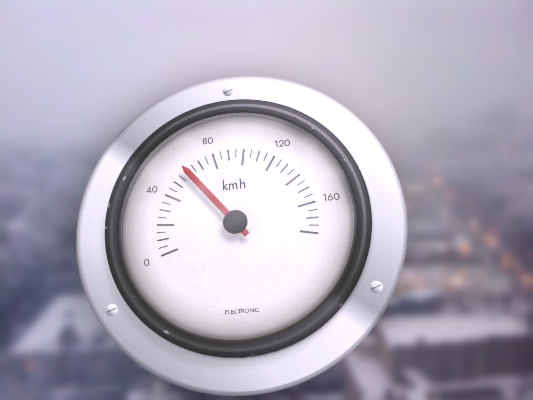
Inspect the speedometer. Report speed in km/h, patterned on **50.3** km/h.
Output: **60** km/h
